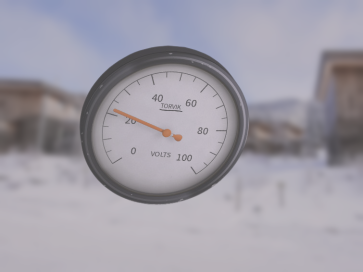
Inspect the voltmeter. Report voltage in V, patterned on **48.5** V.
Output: **22.5** V
